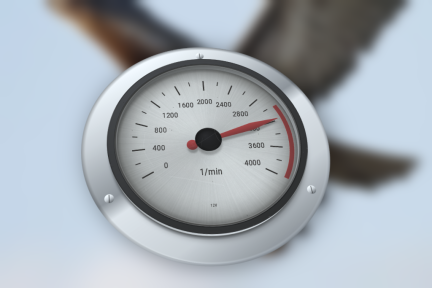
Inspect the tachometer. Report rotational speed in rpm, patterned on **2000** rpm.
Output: **3200** rpm
